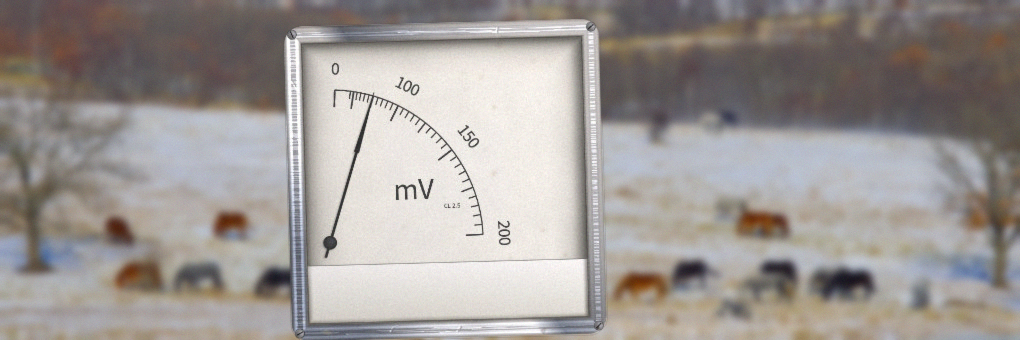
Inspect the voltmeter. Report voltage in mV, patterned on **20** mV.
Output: **75** mV
